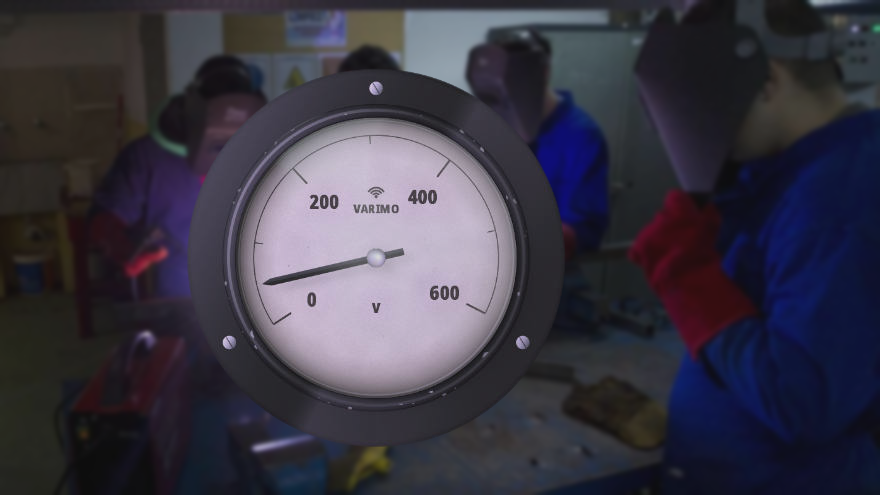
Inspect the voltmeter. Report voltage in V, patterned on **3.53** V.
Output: **50** V
